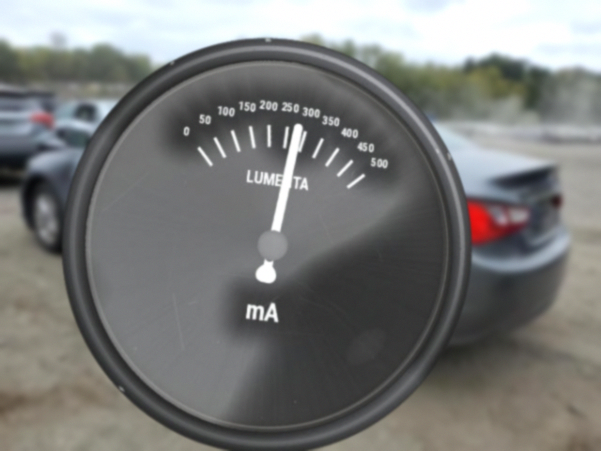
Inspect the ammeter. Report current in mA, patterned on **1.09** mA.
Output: **275** mA
